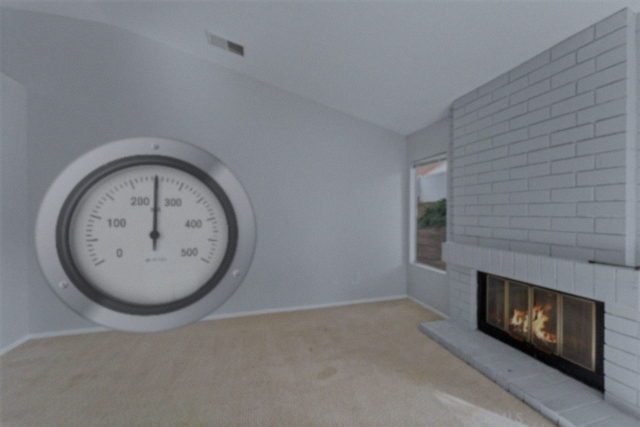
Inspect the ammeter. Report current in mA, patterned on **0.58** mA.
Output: **250** mA
